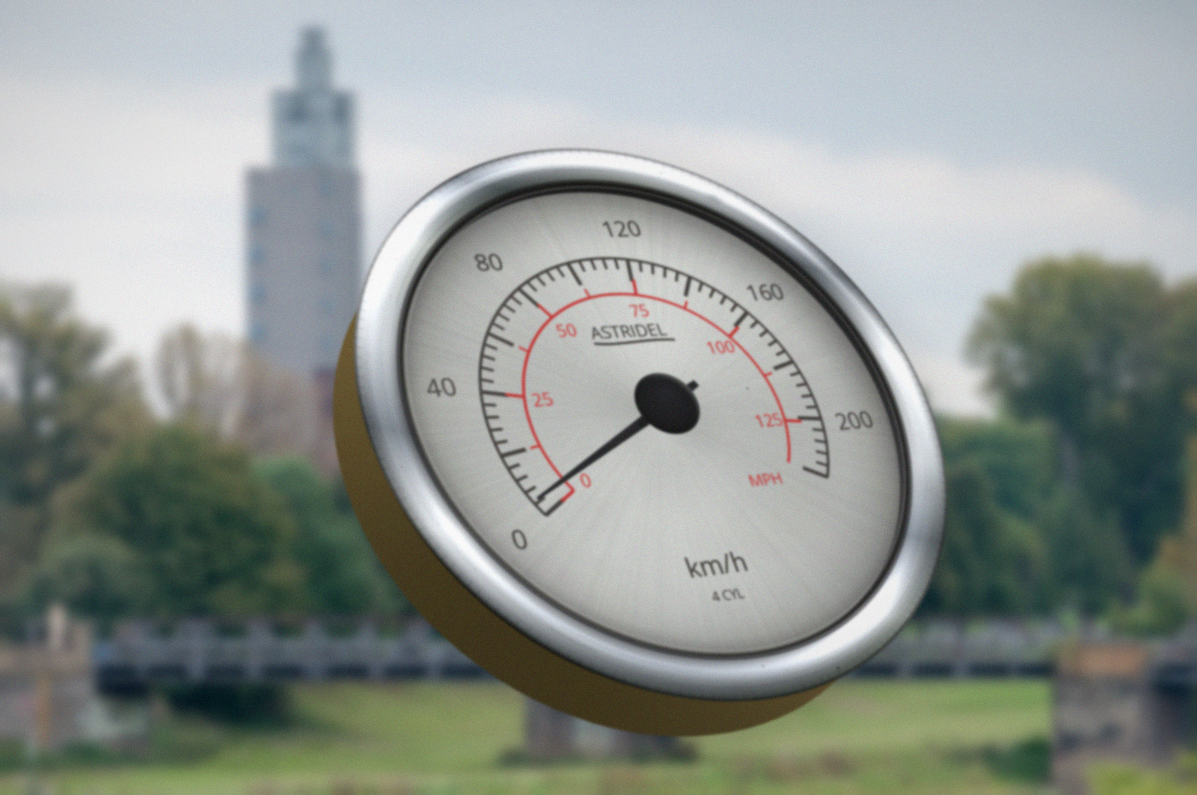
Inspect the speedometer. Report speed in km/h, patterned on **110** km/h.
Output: **4** km/h
